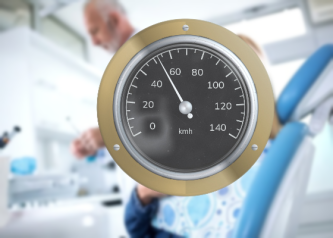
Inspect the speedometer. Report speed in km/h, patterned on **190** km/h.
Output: **52.5** km/h
